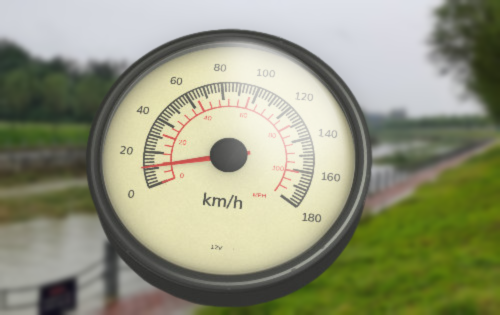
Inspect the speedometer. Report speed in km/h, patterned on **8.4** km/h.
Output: **10** km/h
